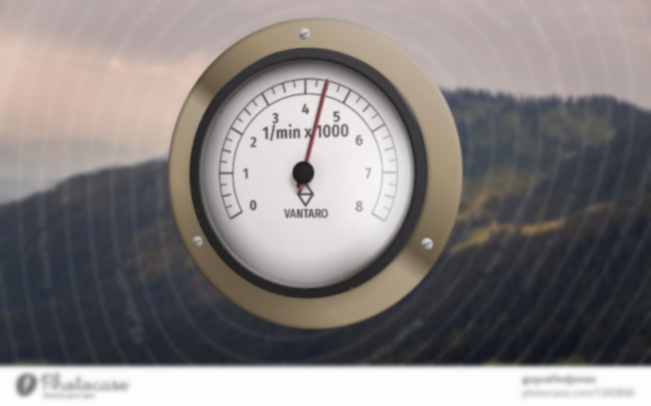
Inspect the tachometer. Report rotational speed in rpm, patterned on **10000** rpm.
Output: **4500** rpm
